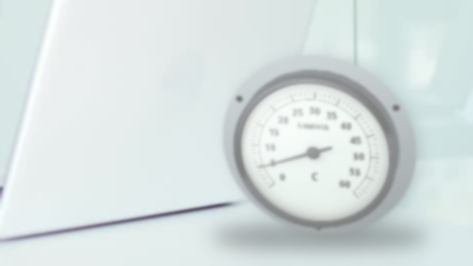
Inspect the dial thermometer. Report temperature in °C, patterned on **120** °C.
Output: **5** °C
